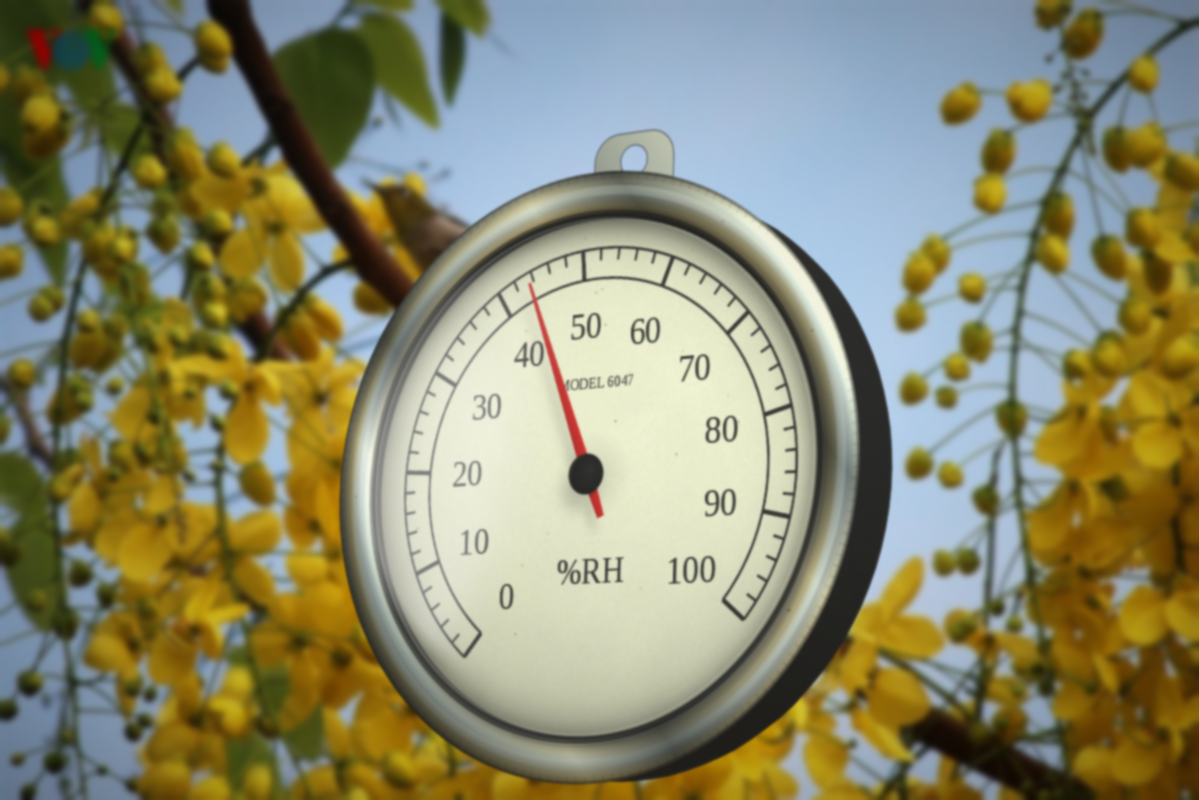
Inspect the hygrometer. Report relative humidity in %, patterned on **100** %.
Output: **44** %
